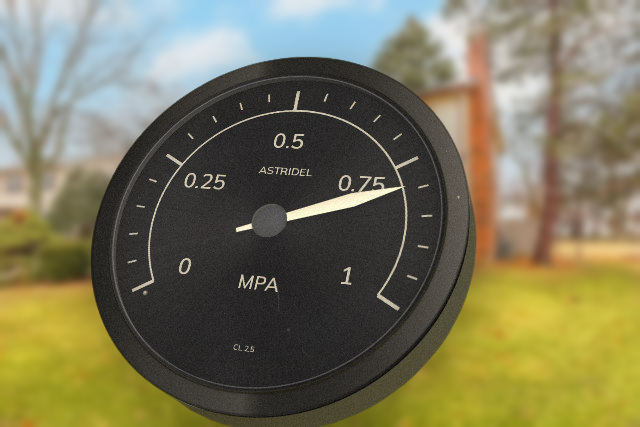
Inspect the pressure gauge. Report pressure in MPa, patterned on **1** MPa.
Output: **0.8** MPa
